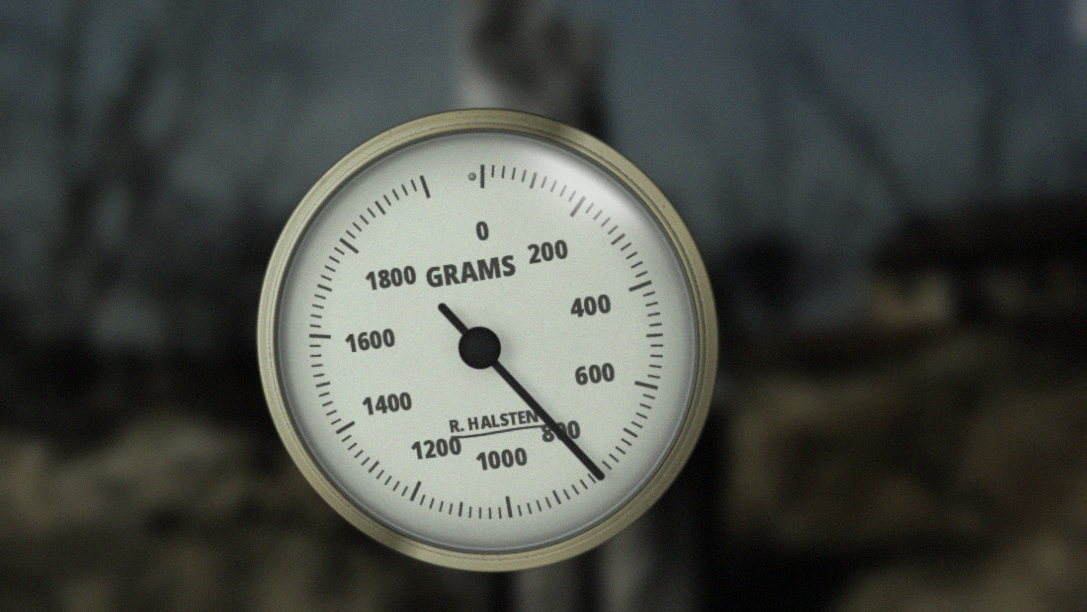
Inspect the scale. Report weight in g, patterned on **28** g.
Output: **800** g
